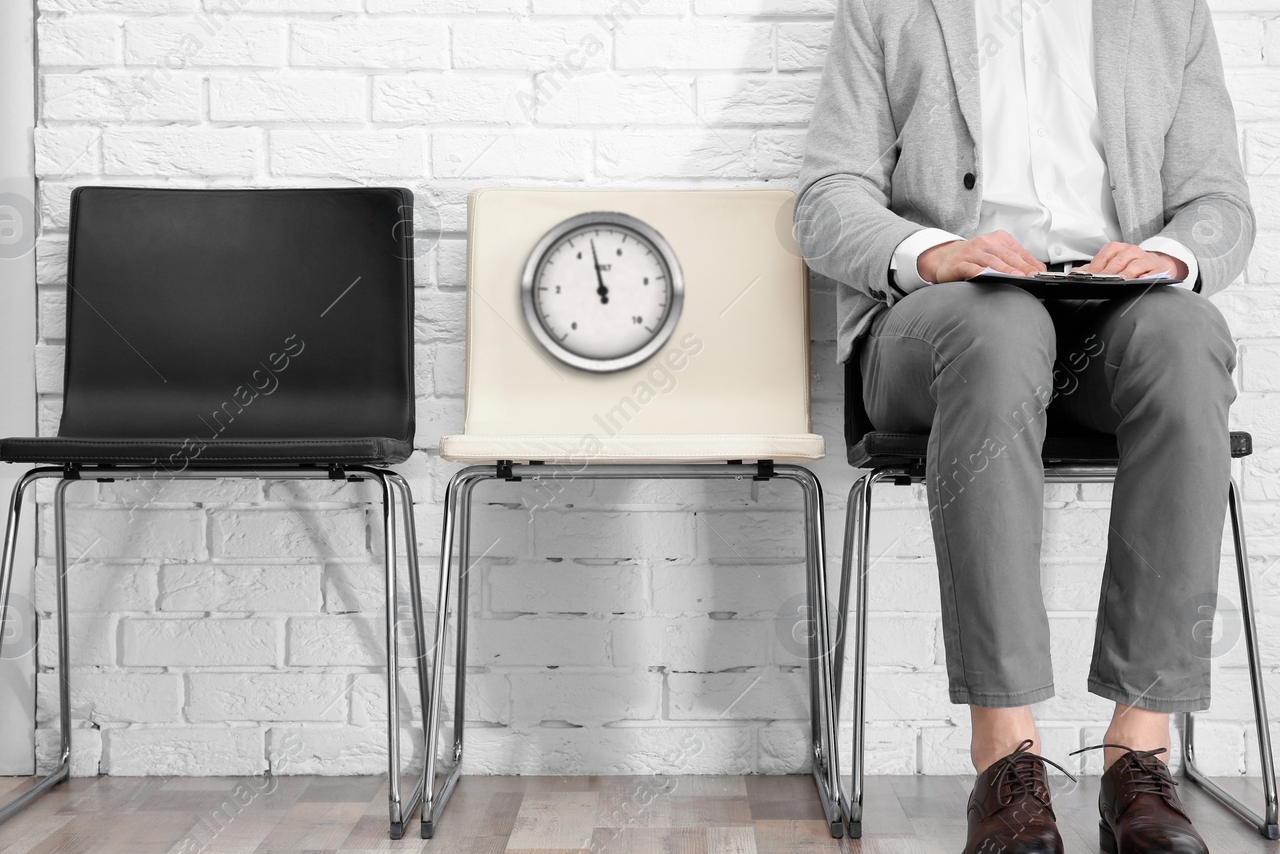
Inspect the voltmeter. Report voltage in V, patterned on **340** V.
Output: **4.75** V
